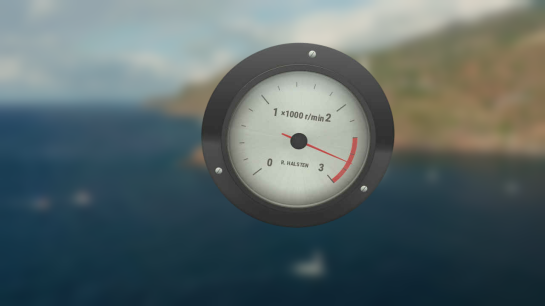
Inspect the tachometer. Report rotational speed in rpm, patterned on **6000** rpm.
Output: **2700** rpm
